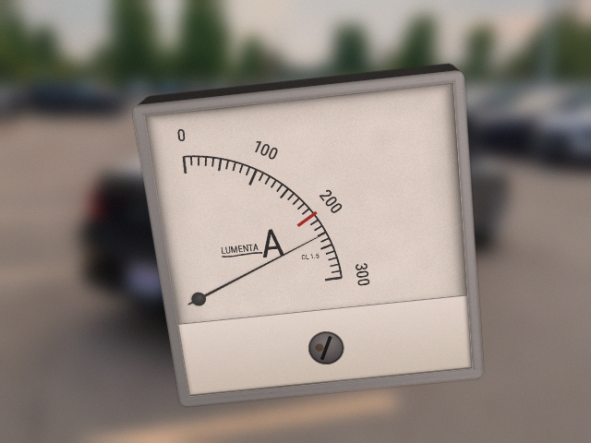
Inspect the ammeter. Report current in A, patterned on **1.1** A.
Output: **230** A
